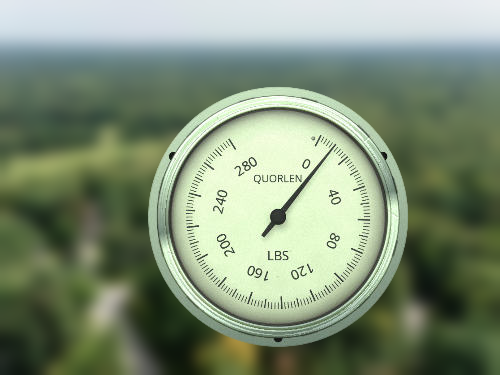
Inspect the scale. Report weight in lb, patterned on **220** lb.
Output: **10** lb
